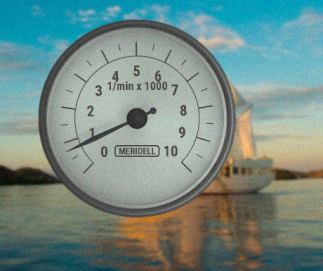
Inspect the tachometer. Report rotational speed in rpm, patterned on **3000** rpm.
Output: **750** rpm
